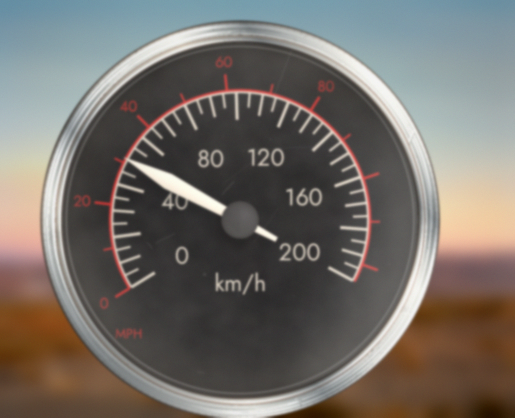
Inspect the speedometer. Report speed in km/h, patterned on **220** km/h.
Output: **50** km/h
